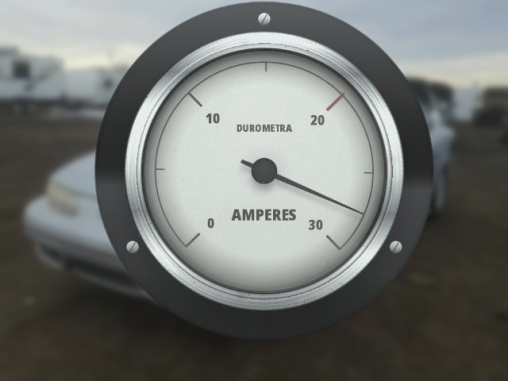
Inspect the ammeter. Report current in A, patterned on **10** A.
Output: **27.5** A
